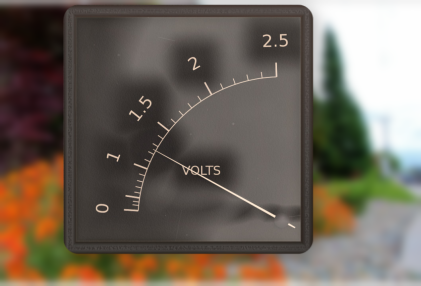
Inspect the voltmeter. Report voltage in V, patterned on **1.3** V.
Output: **1.25** V
